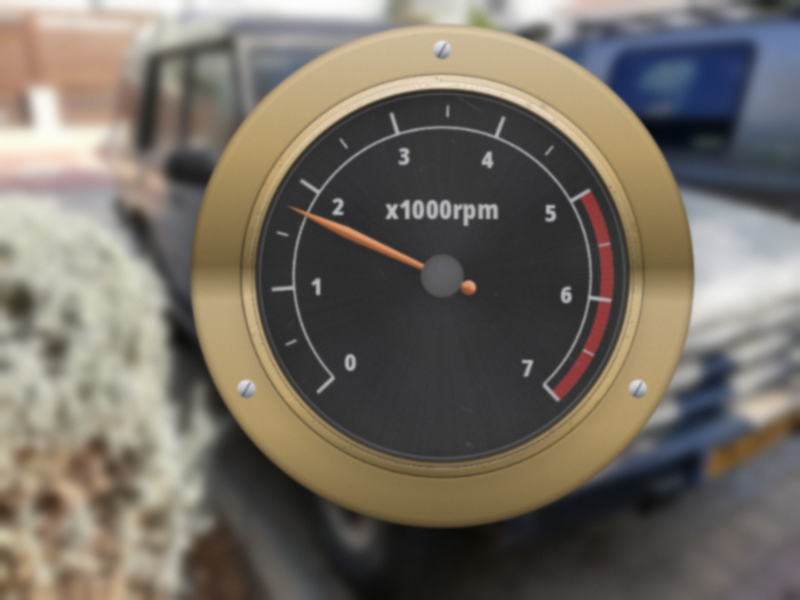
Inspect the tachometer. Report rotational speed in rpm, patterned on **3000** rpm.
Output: **1750** rpm
